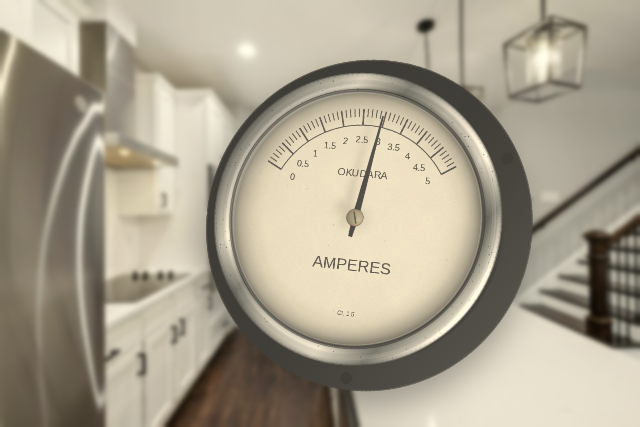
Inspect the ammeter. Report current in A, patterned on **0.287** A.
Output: **3** A
